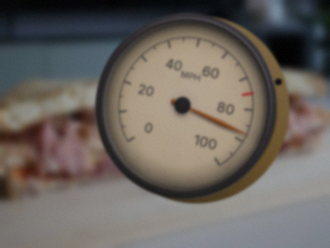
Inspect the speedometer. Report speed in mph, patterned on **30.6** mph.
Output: **87.5** mph
